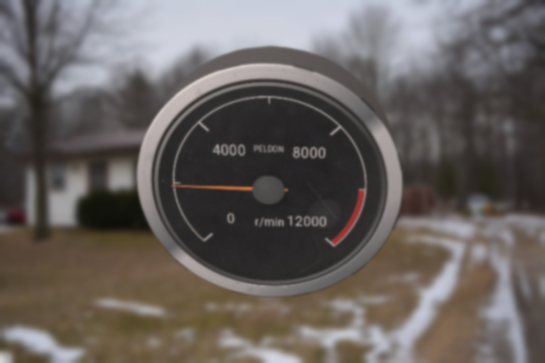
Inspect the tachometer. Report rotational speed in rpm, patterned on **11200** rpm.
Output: **2000** rpm
